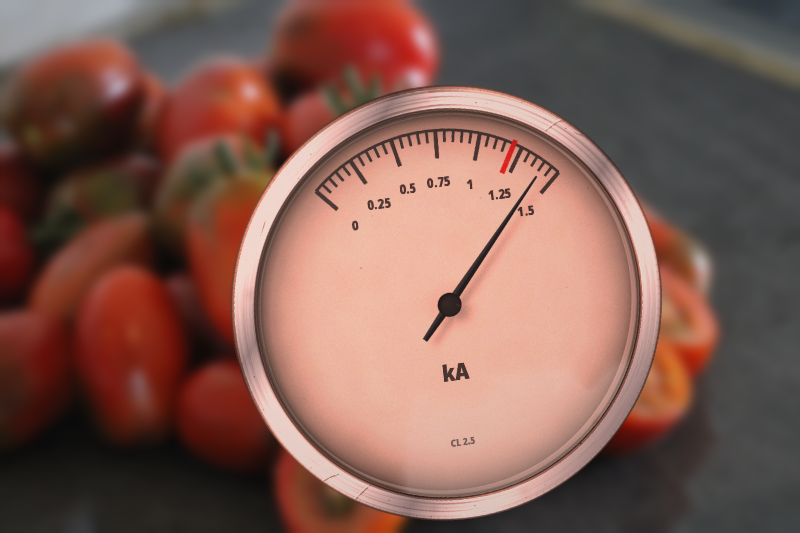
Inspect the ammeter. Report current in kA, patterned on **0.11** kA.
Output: **1.4** kA
